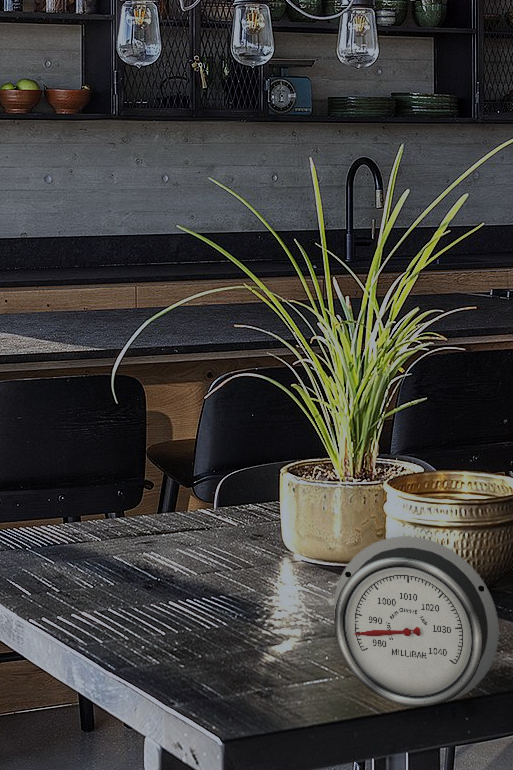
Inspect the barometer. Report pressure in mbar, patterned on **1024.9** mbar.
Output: **985** mbar
